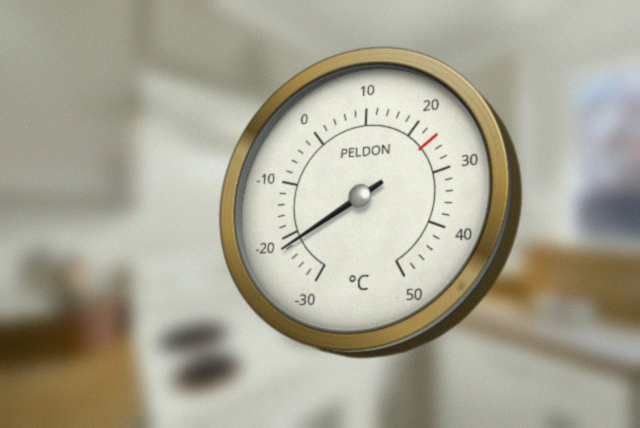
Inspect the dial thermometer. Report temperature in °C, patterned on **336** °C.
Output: **-22** °C
